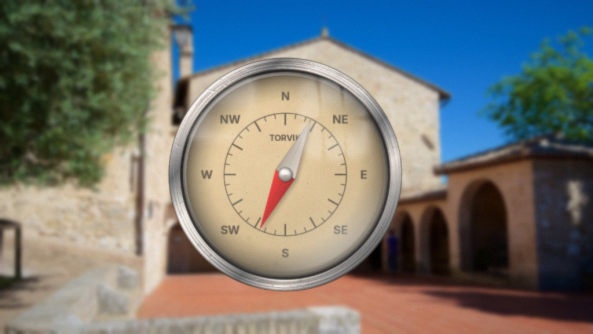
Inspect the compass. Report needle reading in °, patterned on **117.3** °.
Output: **205** °
